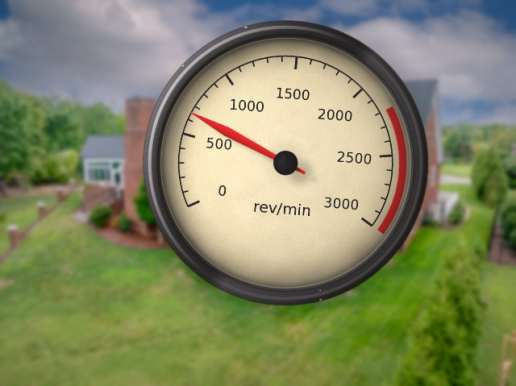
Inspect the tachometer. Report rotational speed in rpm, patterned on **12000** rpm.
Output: **650** rpm
